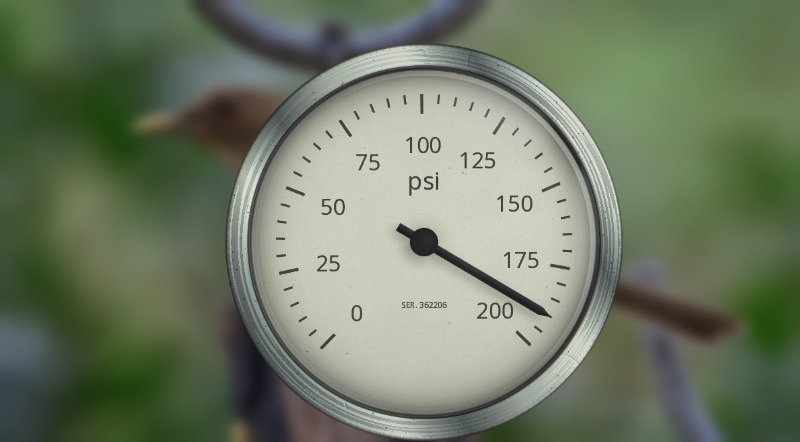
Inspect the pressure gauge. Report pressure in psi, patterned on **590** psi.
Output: **190** psi
